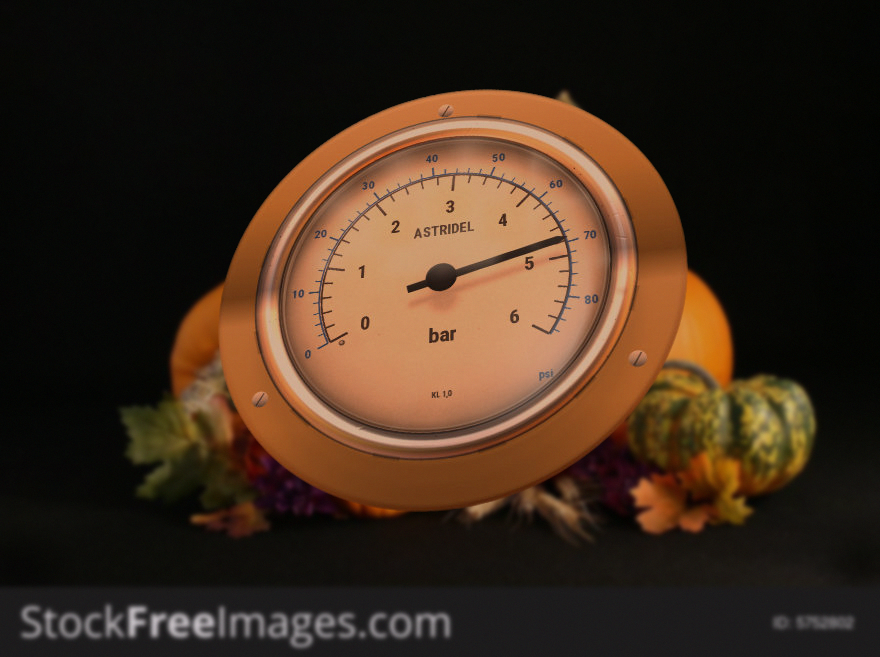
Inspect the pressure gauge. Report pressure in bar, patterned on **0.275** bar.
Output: **4.8** bar
